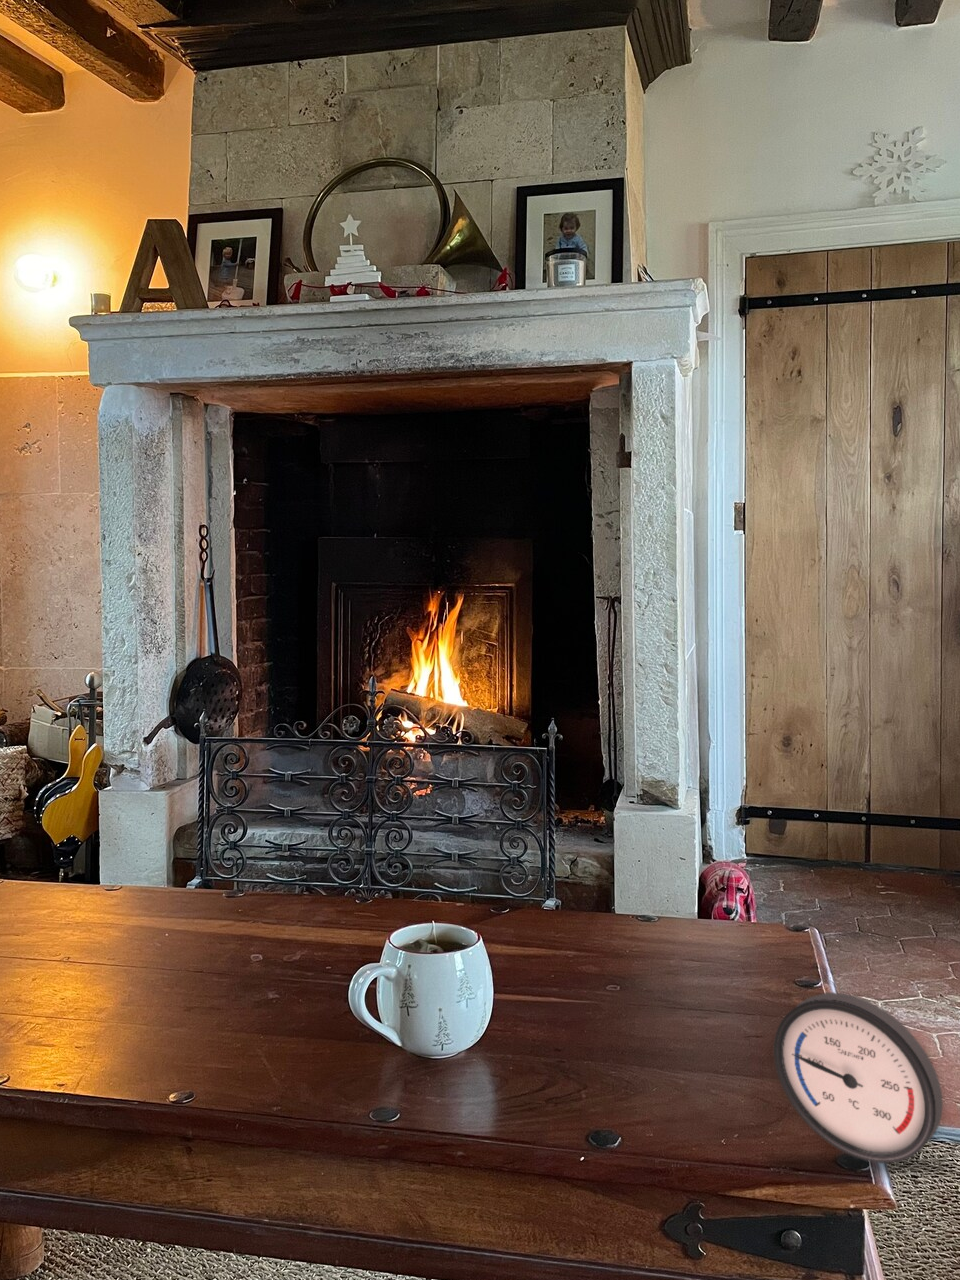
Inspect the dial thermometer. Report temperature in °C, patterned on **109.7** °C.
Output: **100** °C
